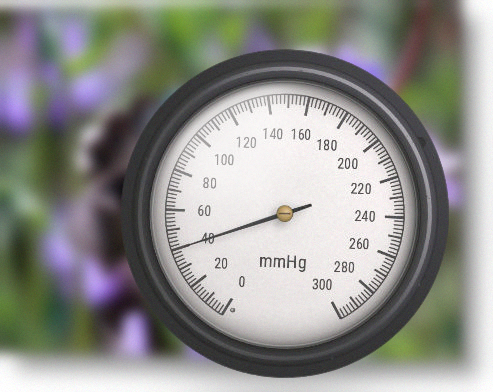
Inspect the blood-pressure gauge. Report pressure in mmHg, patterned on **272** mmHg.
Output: **40** mmHg
